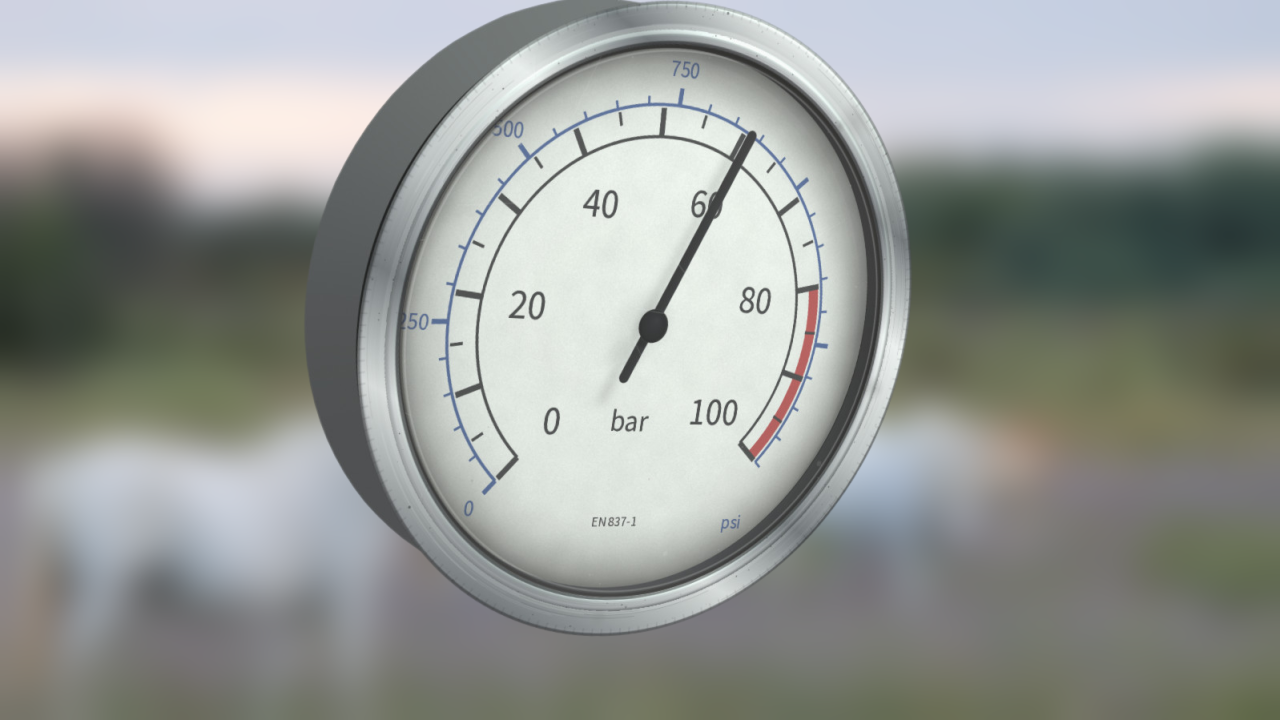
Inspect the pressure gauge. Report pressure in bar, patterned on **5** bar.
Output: **60** bar
